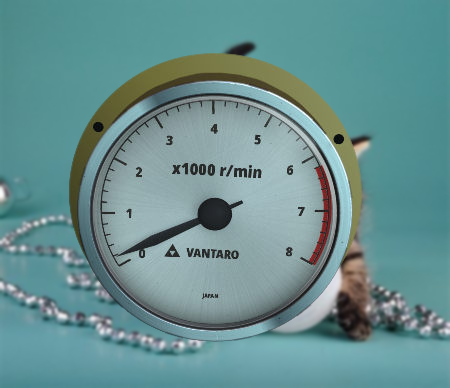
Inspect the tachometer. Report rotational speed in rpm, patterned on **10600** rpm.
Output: **200** rpm
